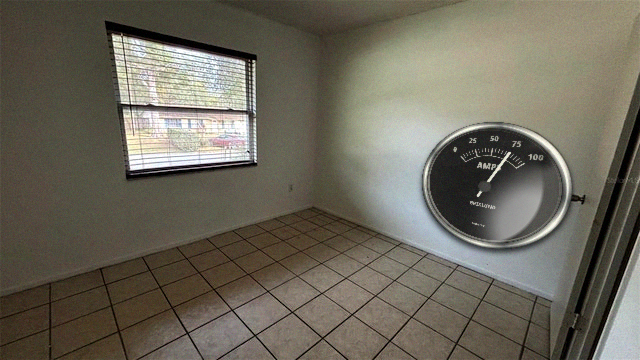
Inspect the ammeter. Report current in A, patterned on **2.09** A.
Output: **75** A
